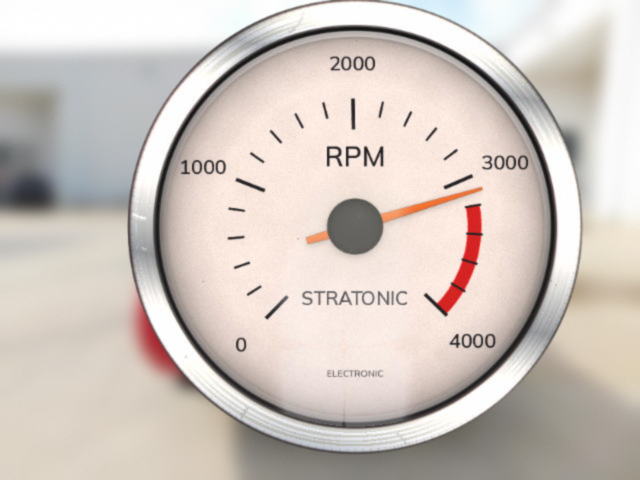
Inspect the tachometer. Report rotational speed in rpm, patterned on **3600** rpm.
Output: **3100** rpm
